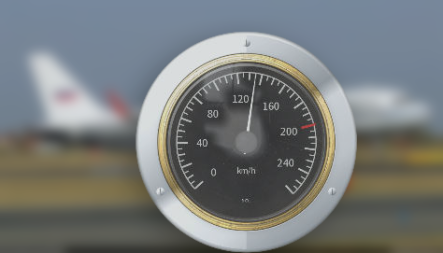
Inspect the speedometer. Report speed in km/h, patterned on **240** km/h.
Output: **135** km/h
